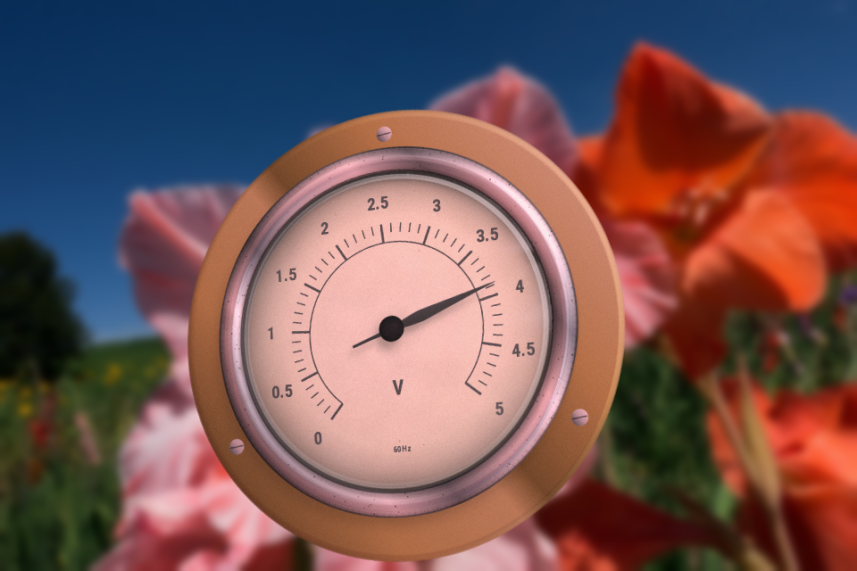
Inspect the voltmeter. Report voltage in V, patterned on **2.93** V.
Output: **3.9** V
